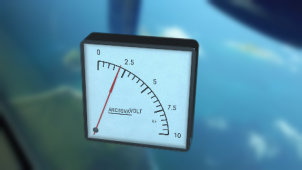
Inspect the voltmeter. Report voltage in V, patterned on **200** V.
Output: **2** V
